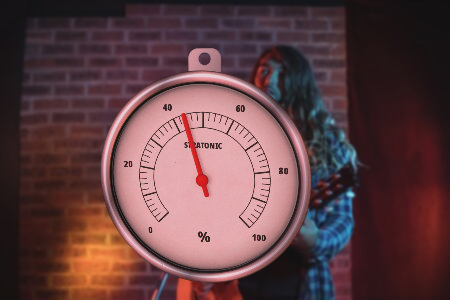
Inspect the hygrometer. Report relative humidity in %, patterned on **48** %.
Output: **44** %
